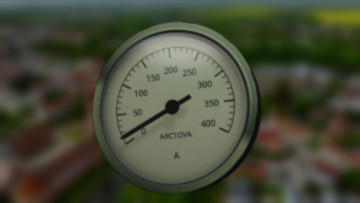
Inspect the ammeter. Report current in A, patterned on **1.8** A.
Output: **10** A
